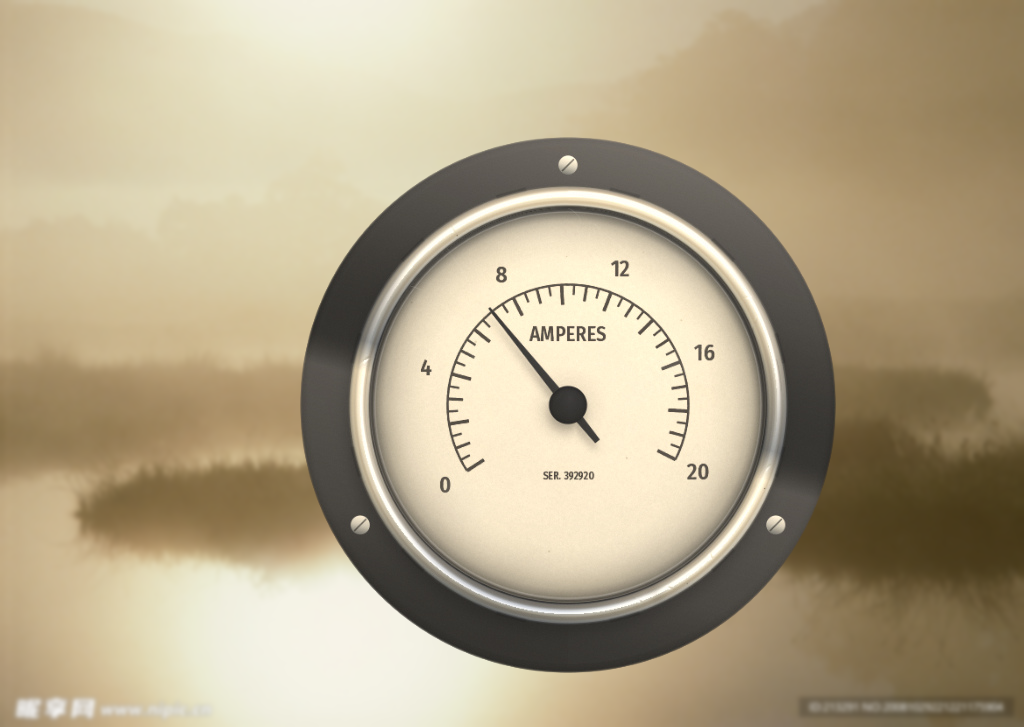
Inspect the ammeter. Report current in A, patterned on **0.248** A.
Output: **7** A
